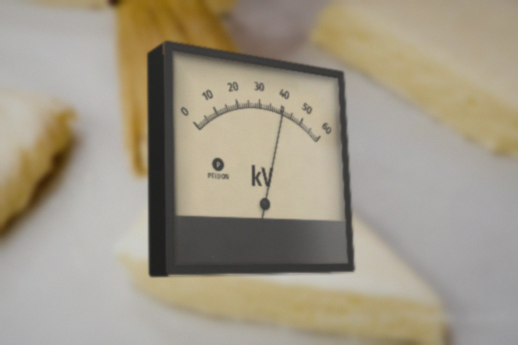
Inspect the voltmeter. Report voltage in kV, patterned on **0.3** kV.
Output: **40** kV
